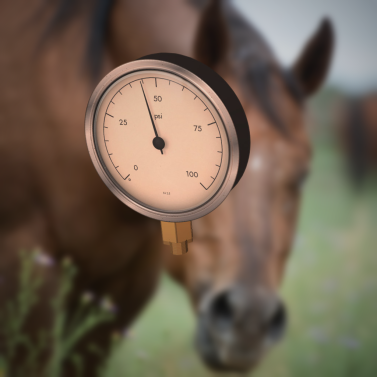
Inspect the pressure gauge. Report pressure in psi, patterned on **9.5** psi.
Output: **45** psi
